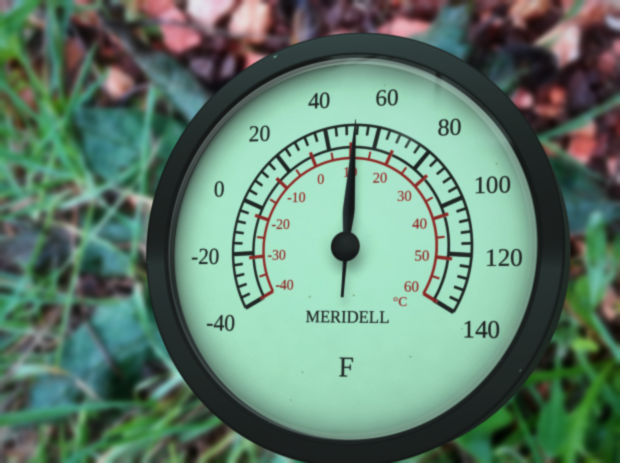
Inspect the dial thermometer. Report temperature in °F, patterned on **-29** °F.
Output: **52** °F
